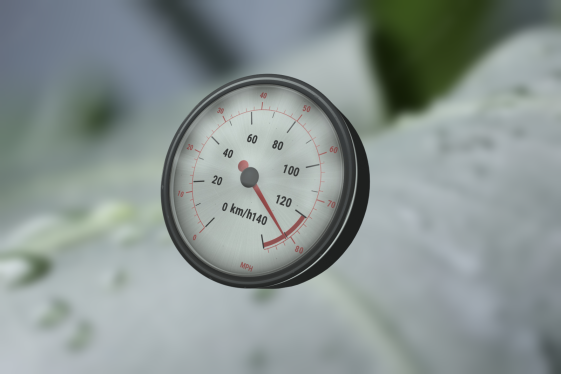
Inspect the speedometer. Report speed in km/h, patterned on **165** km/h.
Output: **130** km/h
